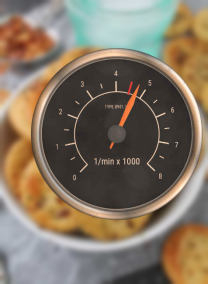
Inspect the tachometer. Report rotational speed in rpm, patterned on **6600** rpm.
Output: **4750** rpm
